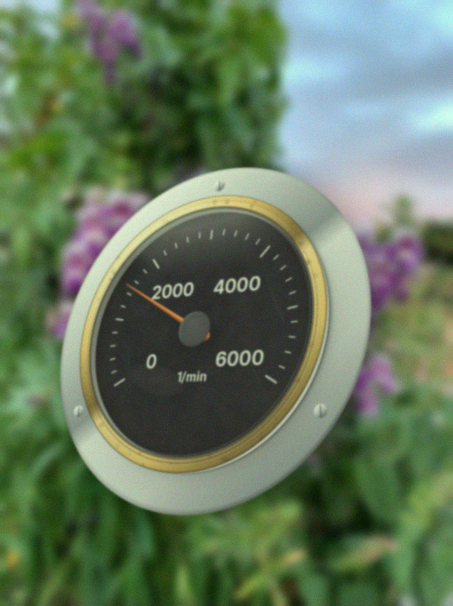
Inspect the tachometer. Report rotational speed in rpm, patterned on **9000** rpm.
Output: **1500** rpm
